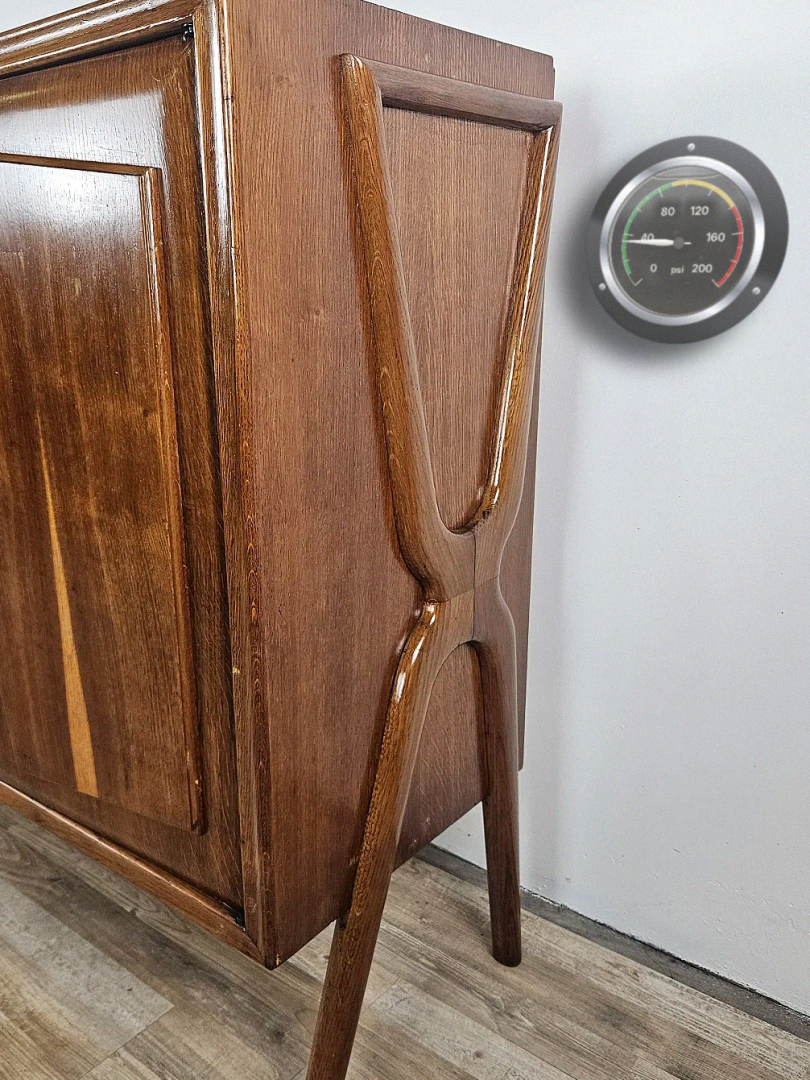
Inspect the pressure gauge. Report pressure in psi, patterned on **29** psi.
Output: **35** psi
